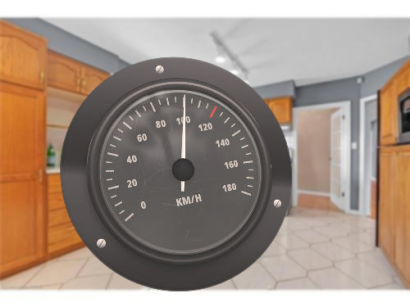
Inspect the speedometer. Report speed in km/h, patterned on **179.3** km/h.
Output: **100** km/h
